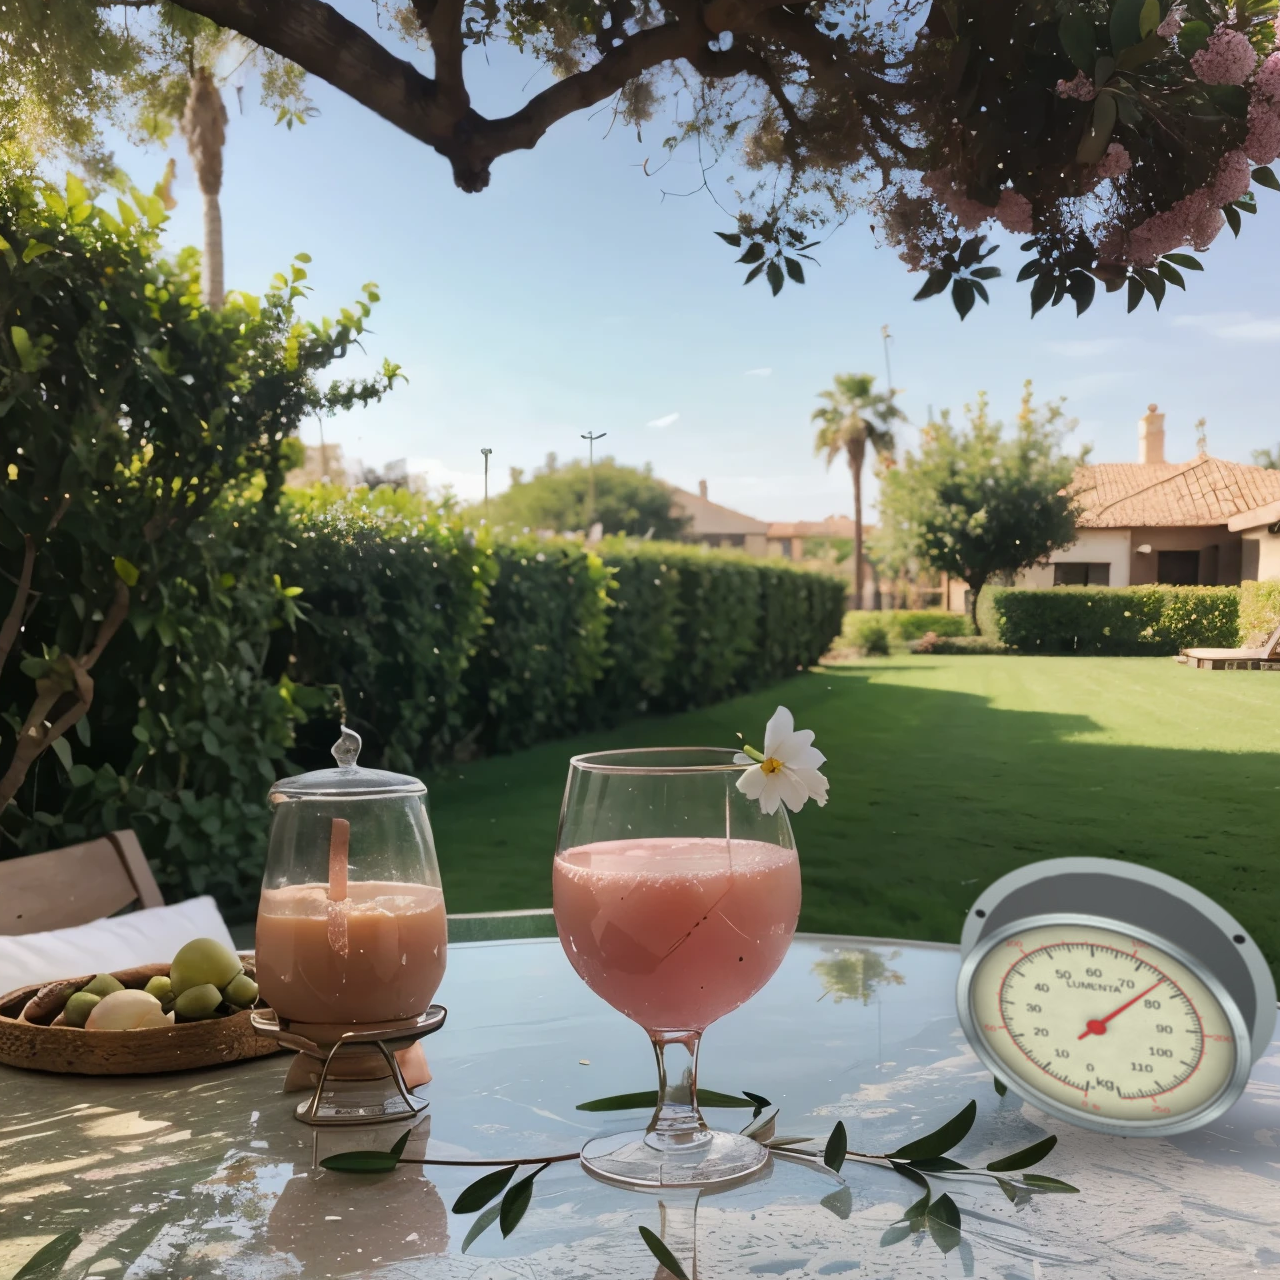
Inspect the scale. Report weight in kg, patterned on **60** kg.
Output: **75** kg
